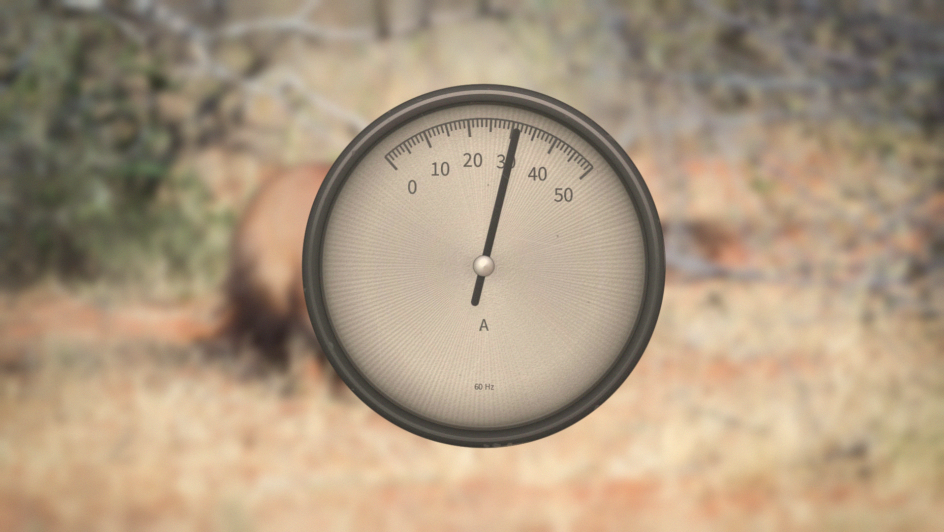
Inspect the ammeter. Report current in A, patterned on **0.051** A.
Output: **31** A
